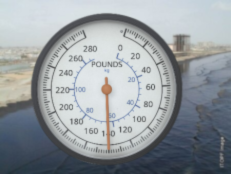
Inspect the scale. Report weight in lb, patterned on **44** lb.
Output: **140** lb
